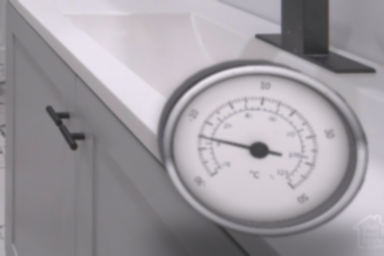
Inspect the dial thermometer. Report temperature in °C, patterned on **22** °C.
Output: **-15** °C
